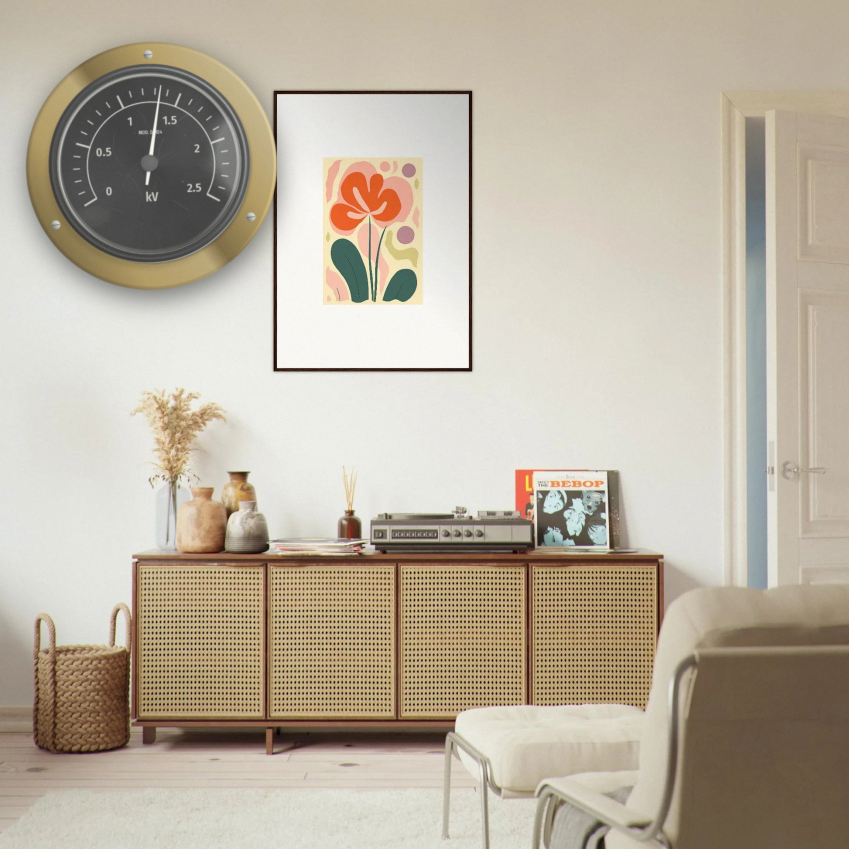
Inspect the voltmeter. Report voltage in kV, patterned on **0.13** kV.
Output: **1.35** kV
